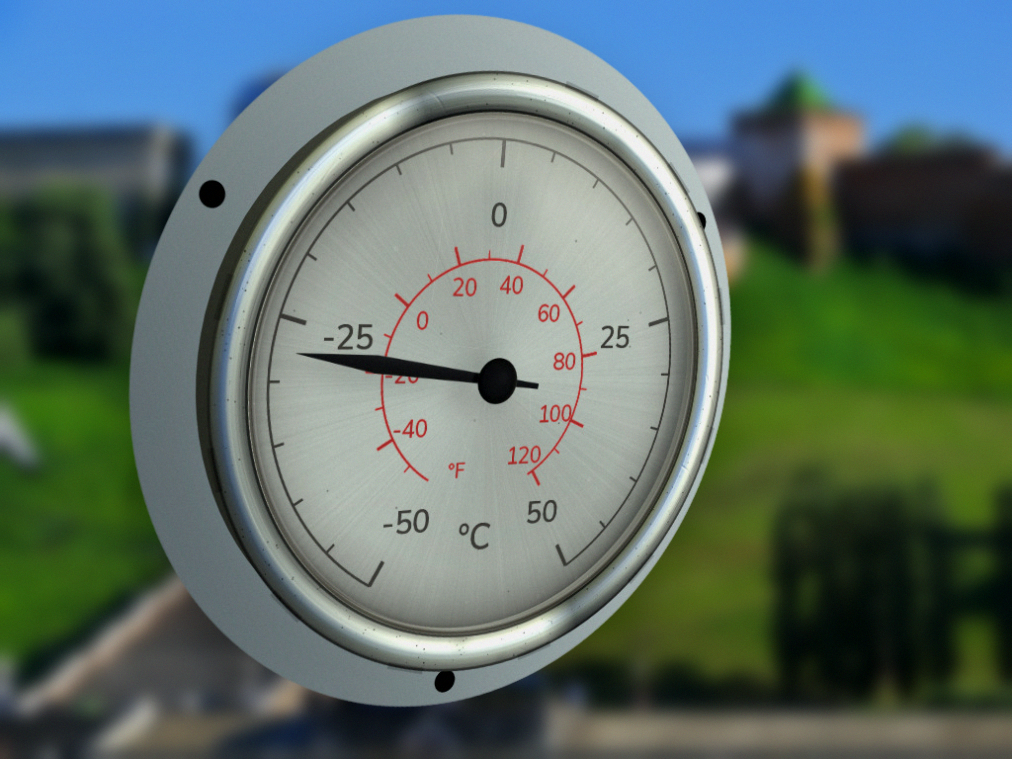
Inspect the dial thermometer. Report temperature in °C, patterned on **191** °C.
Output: **-27.5** °C
